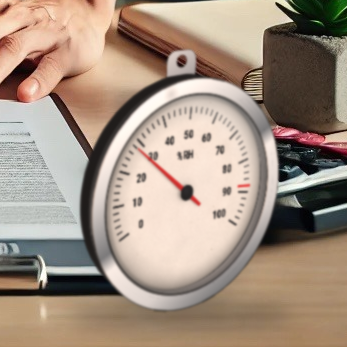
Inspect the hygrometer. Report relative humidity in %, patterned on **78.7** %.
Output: **28** %
